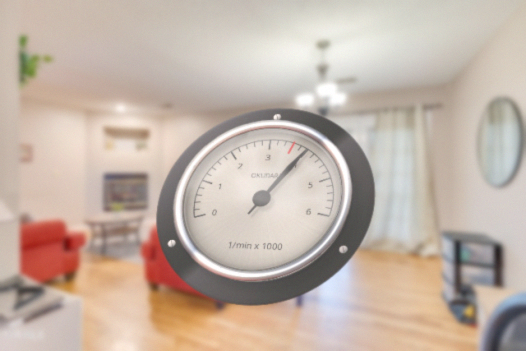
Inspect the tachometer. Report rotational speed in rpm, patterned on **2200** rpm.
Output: **4000** rpm
